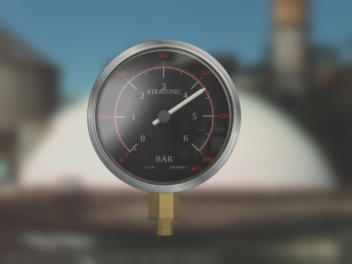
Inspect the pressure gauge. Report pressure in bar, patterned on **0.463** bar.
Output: **4.25** bar
